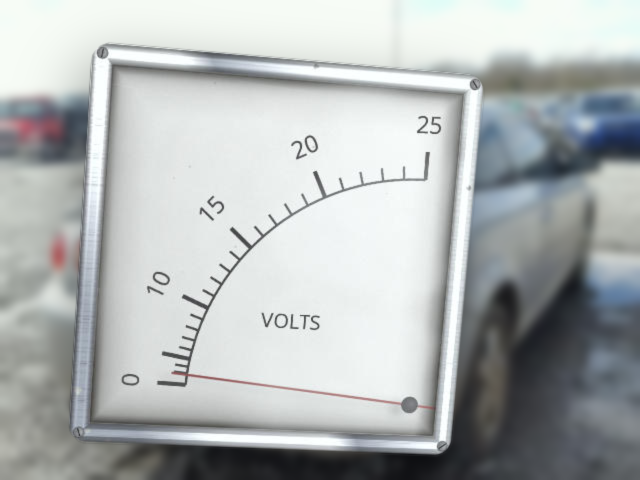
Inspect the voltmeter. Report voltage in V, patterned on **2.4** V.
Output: **3** V
